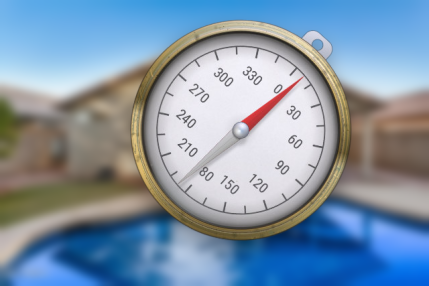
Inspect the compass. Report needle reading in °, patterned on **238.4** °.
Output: **7.5** °
